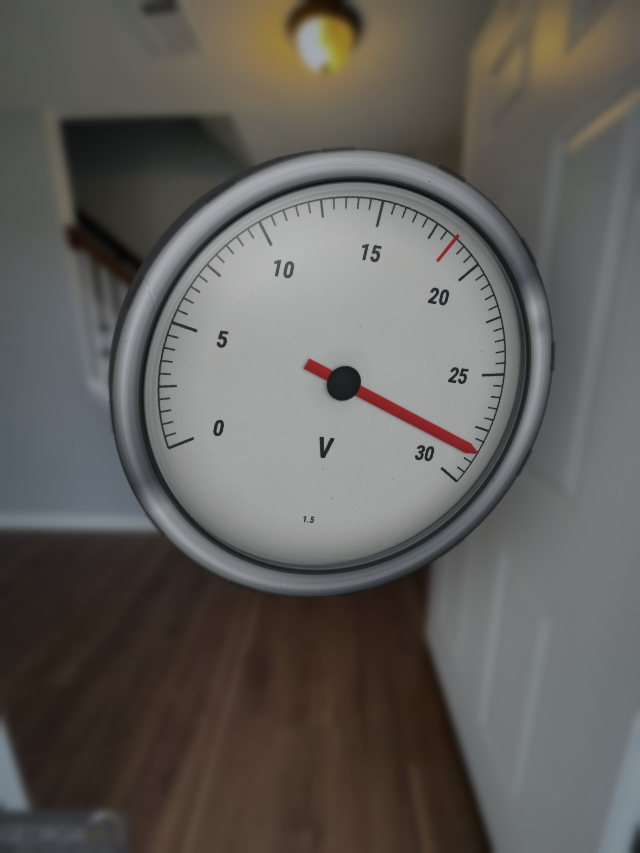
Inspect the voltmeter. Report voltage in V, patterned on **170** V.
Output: **28.5** V
